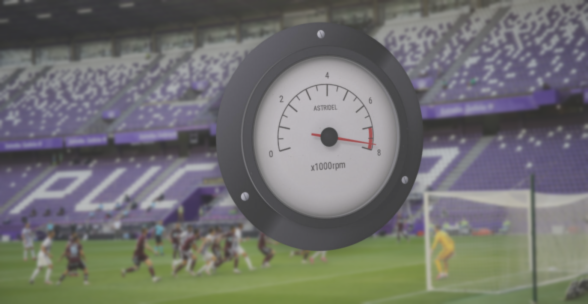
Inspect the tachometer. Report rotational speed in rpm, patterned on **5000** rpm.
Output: **7750** rpm
